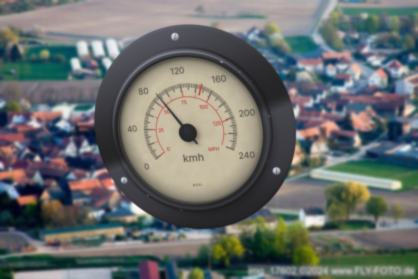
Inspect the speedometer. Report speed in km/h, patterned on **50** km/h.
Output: **90** km/h
